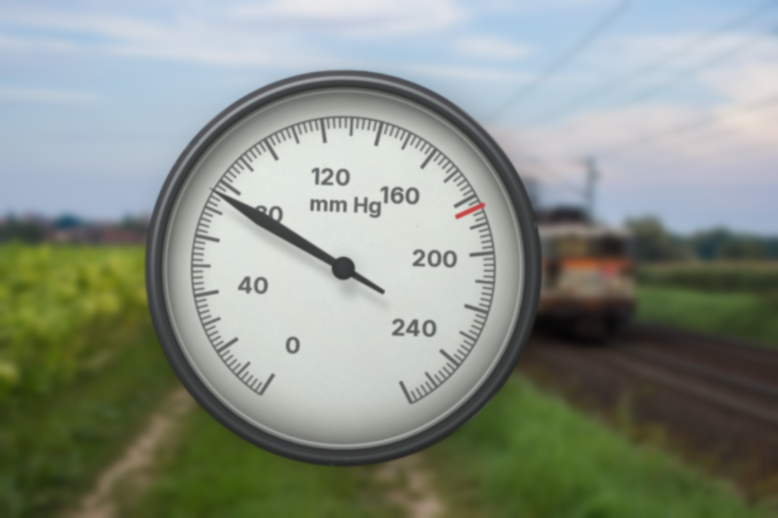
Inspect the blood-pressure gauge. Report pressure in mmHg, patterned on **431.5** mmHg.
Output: **76** mmHg
